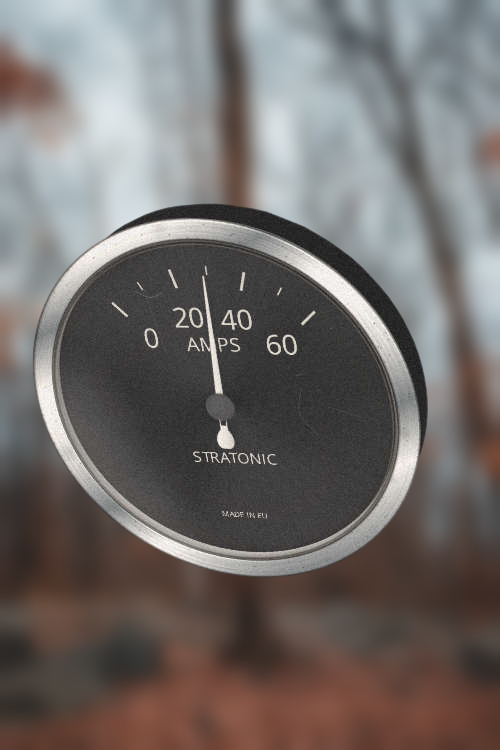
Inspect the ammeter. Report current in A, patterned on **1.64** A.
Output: **30** A
